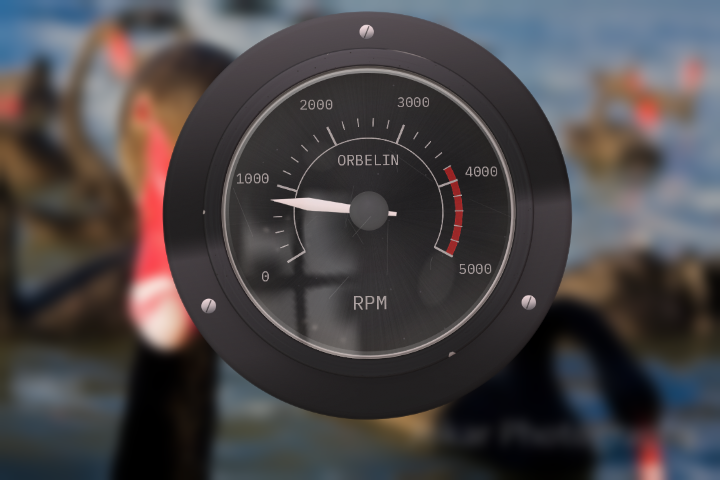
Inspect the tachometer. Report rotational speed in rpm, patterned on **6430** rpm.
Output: **800** rpm
